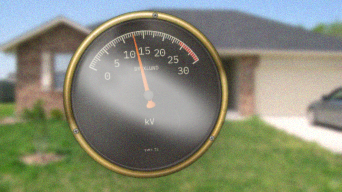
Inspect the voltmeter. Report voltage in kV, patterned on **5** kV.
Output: **12.5** kV
